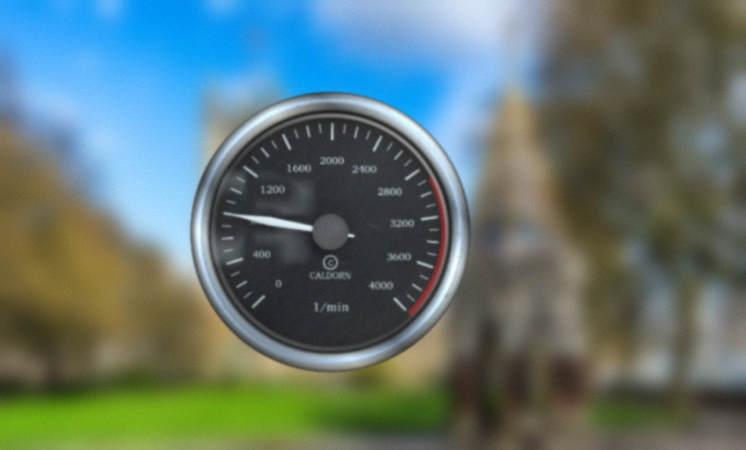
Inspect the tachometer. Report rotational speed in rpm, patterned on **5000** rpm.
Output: **800** rpm
